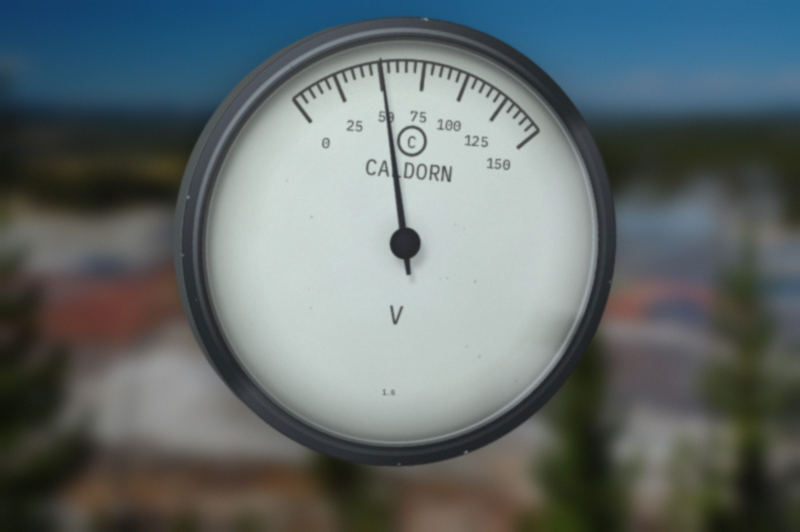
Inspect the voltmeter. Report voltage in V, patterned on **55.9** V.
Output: **50** V
